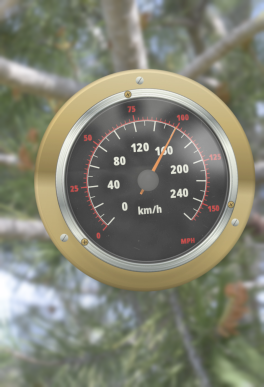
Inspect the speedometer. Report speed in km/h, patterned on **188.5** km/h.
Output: **160** km/h
